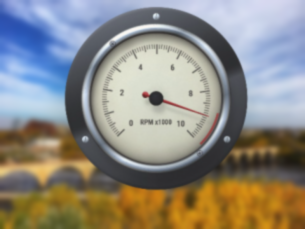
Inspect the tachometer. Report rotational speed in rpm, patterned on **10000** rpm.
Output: **9000** rpm
